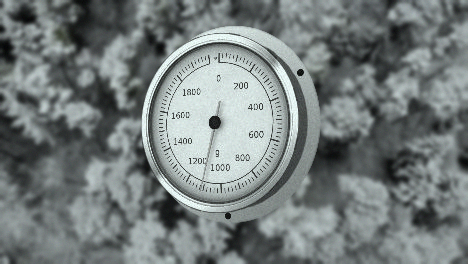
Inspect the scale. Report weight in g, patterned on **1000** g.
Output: **1100** g
